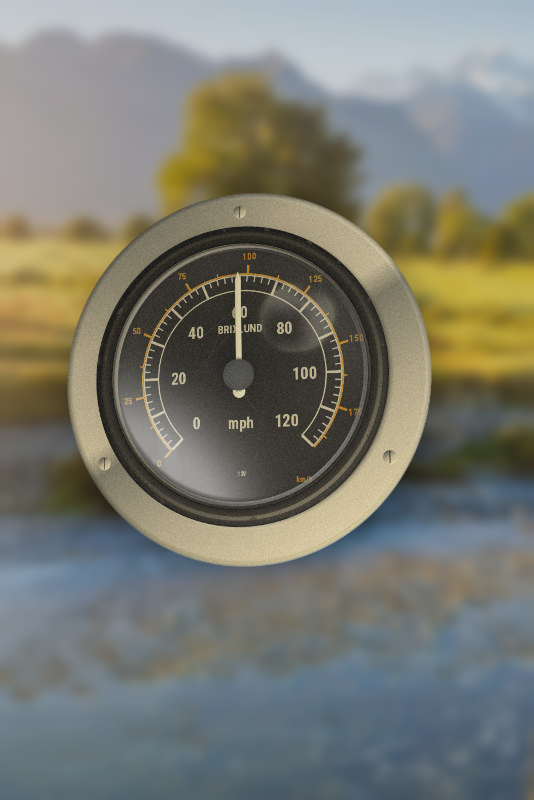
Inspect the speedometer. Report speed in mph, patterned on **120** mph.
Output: **60** mph
